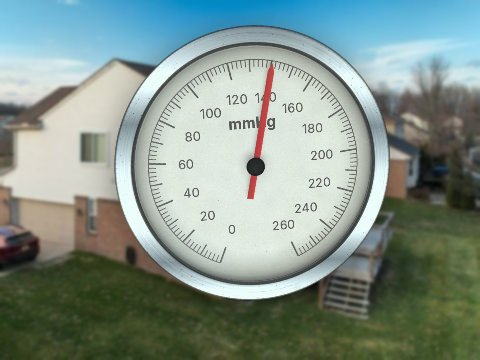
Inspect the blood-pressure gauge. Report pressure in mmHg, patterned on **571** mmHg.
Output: **140** mmHg
